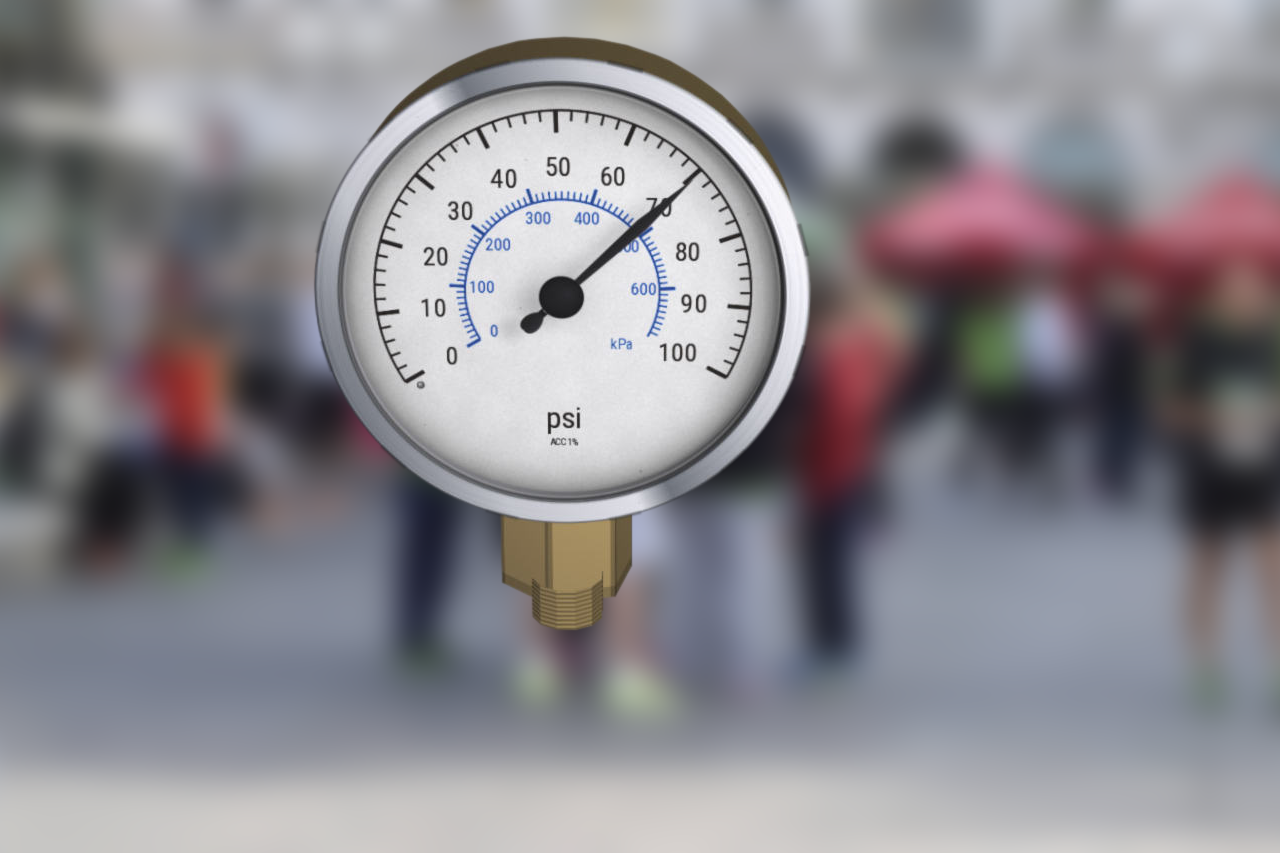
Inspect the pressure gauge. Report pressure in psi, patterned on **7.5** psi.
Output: **70** psi
